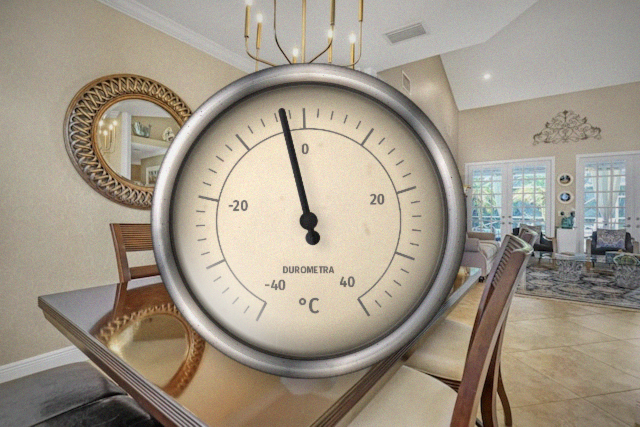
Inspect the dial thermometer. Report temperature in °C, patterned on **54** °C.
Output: **-3** °C
